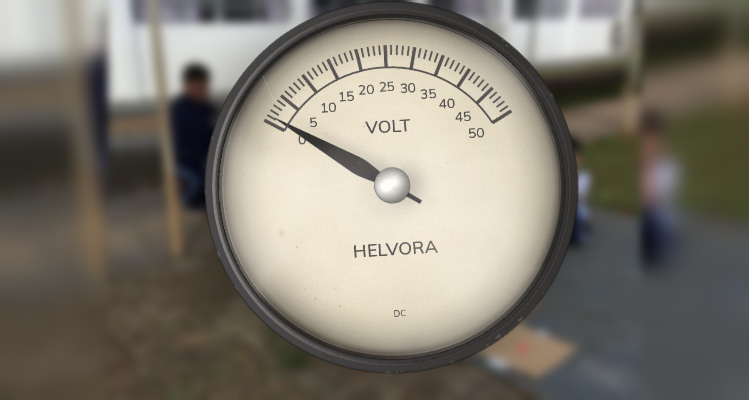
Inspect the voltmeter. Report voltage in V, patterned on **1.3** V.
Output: **1** V
